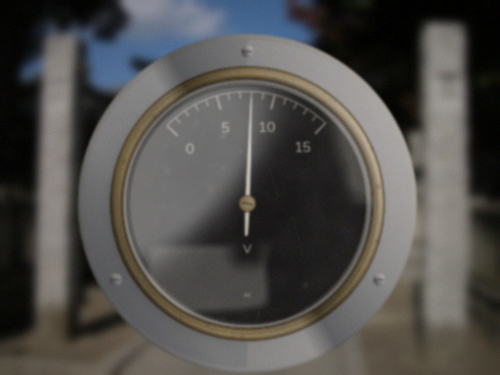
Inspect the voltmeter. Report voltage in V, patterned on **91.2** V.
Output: **8** V
